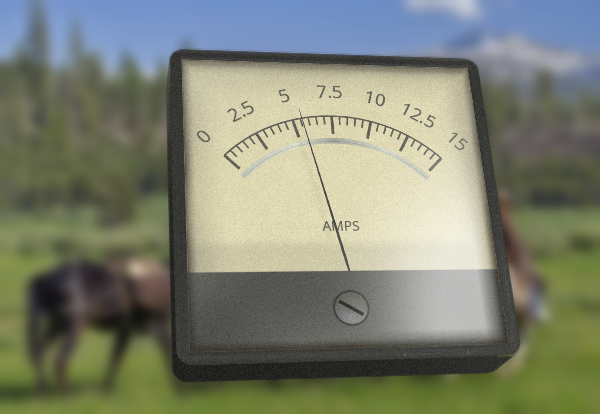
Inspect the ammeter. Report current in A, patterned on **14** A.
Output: **5.5** A
